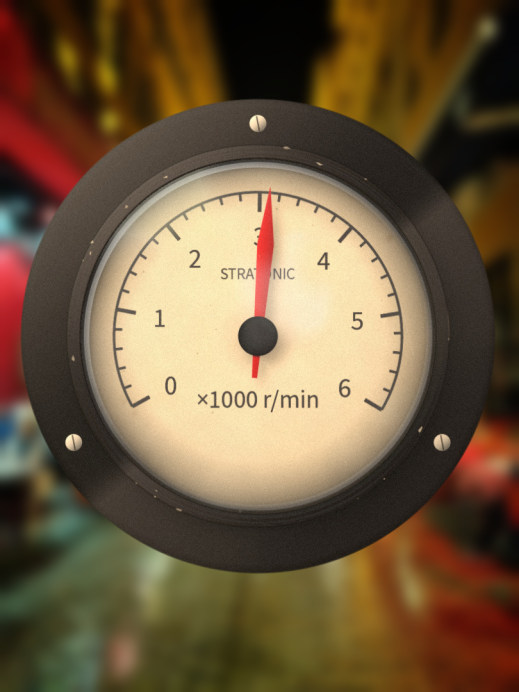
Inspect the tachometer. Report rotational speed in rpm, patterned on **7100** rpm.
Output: **3100** rpm
